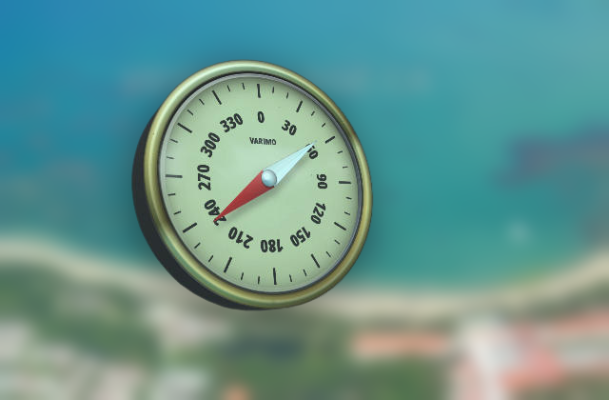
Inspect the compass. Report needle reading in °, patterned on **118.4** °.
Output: **235** °
